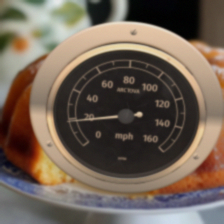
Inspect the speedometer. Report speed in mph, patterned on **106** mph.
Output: **20** mph
